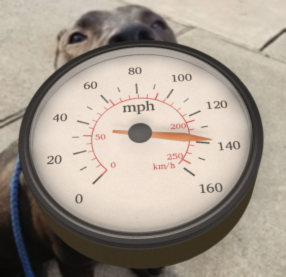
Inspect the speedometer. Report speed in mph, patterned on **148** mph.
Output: **140** mph
